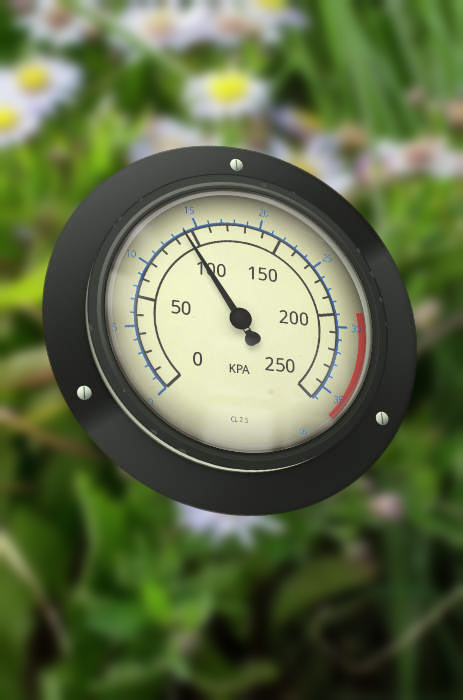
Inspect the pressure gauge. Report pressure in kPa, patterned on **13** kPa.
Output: **95** kPa
